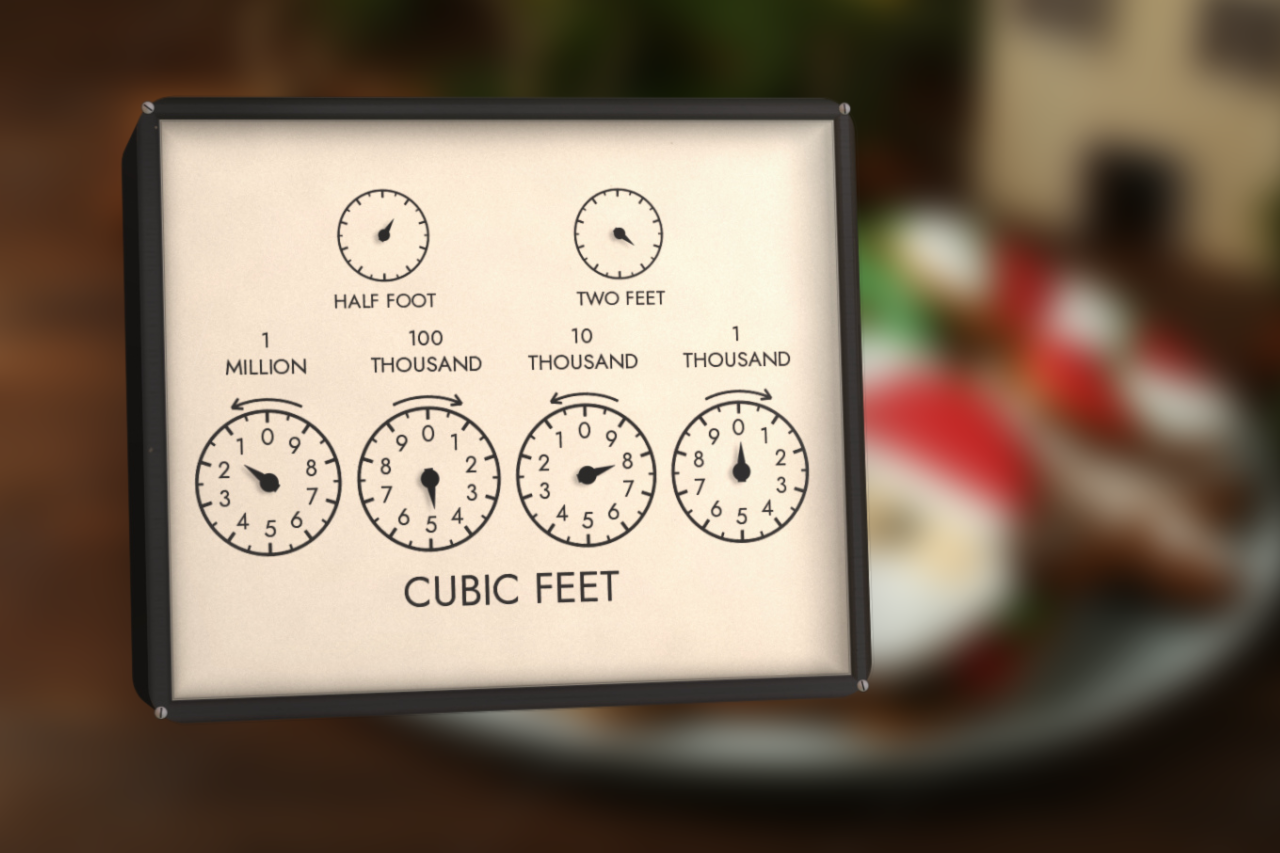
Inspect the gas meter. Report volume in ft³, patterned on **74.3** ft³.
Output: **148000** ft³
